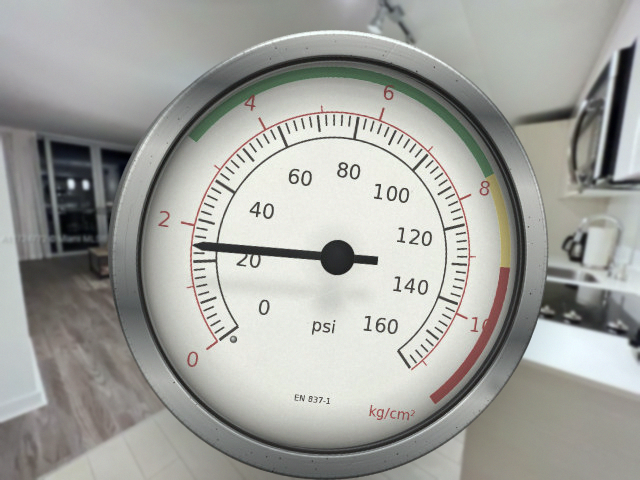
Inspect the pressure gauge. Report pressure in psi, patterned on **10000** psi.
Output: **24** psi
